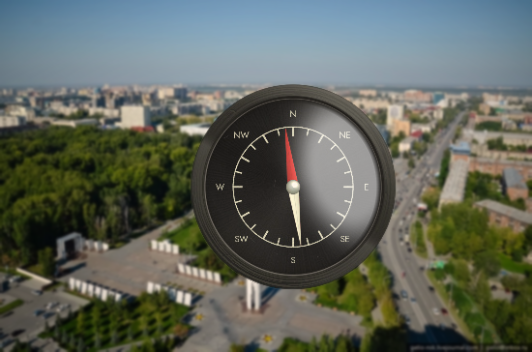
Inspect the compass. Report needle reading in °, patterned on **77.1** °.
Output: **352.5** °
